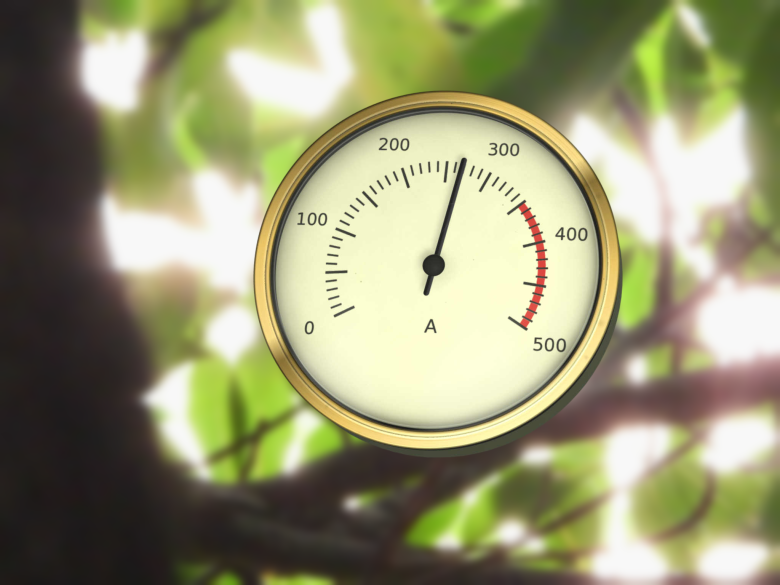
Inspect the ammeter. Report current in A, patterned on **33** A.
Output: **270** A
